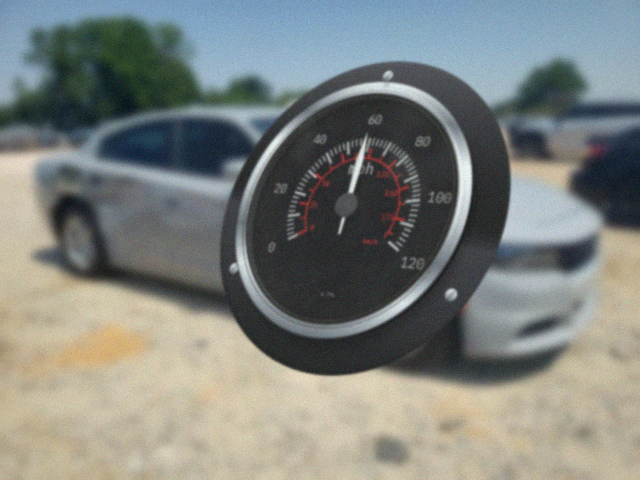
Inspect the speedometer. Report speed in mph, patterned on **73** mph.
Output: **60** mph
